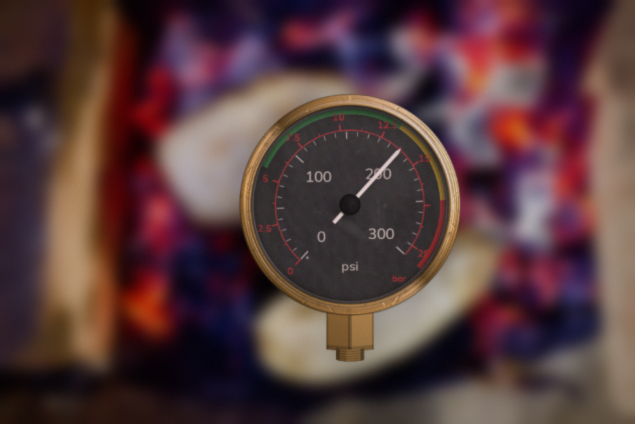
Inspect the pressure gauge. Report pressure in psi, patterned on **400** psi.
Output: **200** psi
